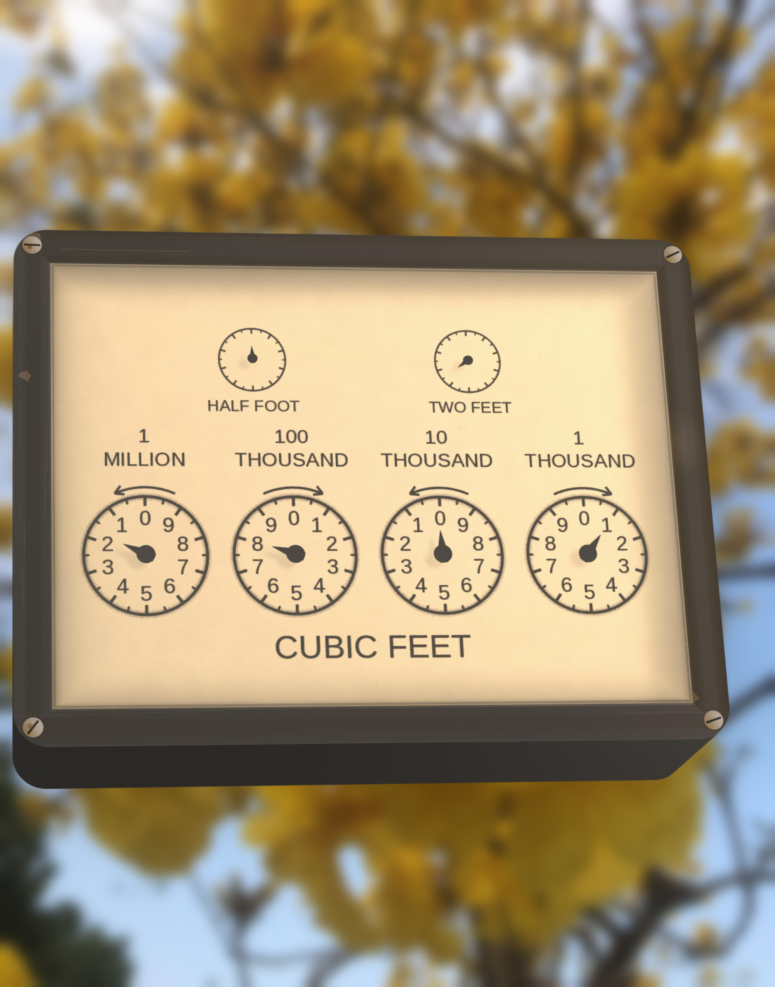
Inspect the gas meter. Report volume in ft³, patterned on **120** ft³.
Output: **180100** ft³
